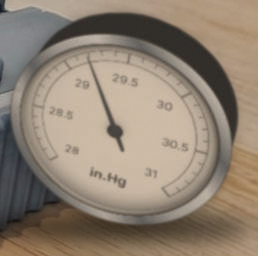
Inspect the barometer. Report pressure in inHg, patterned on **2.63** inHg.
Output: **29.2** inHg
